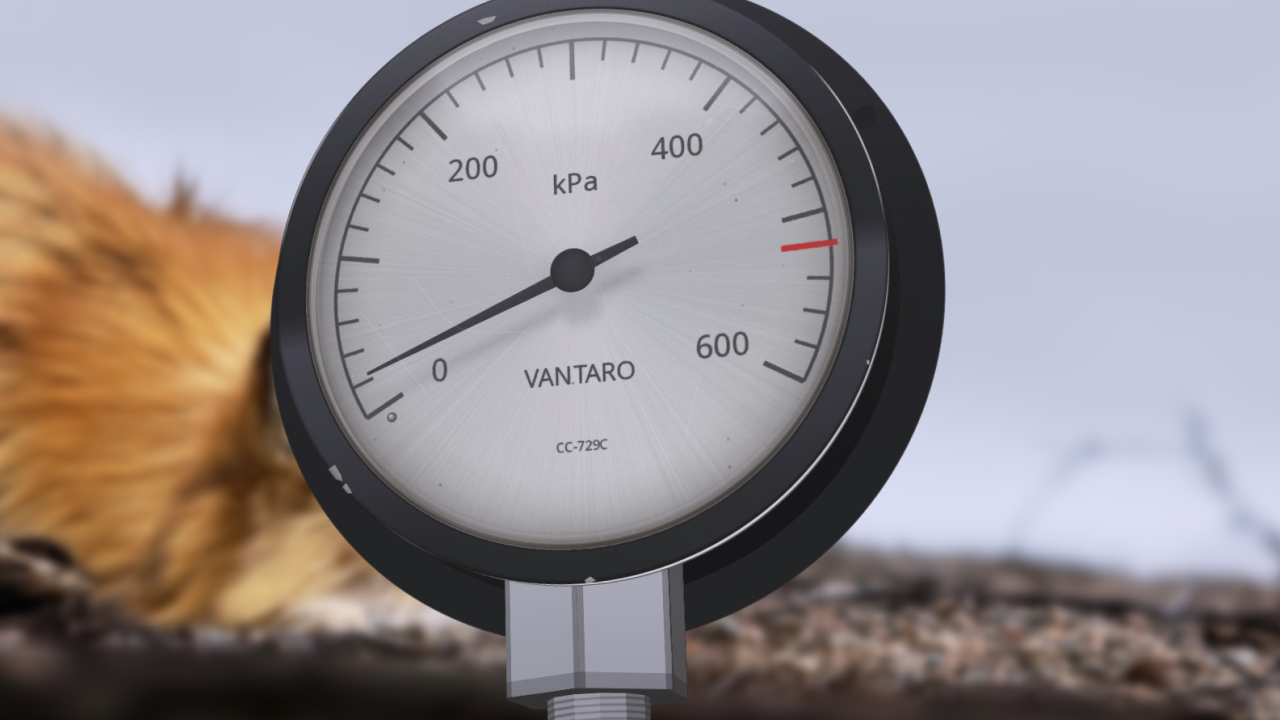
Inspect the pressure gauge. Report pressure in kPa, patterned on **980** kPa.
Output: **20** kPa
